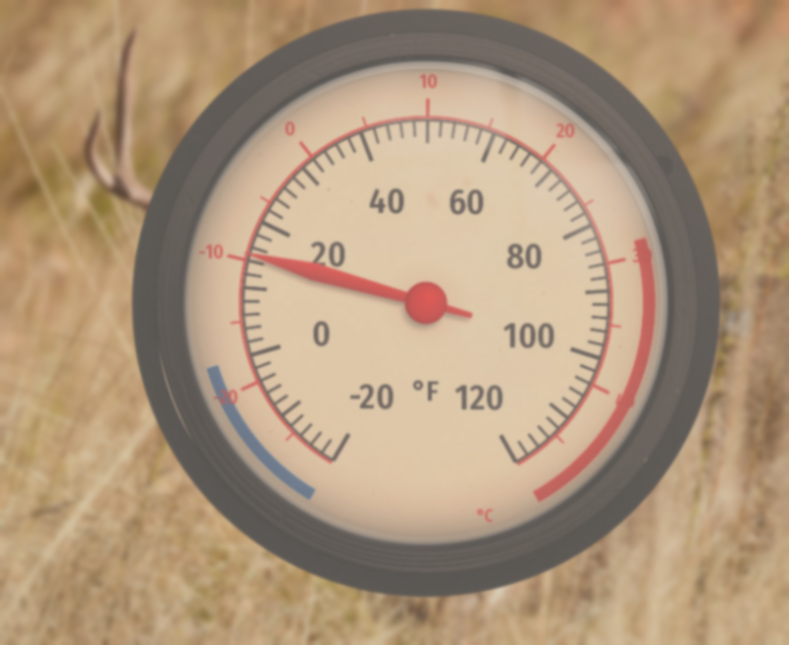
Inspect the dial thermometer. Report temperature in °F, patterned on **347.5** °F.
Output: **15** °F
